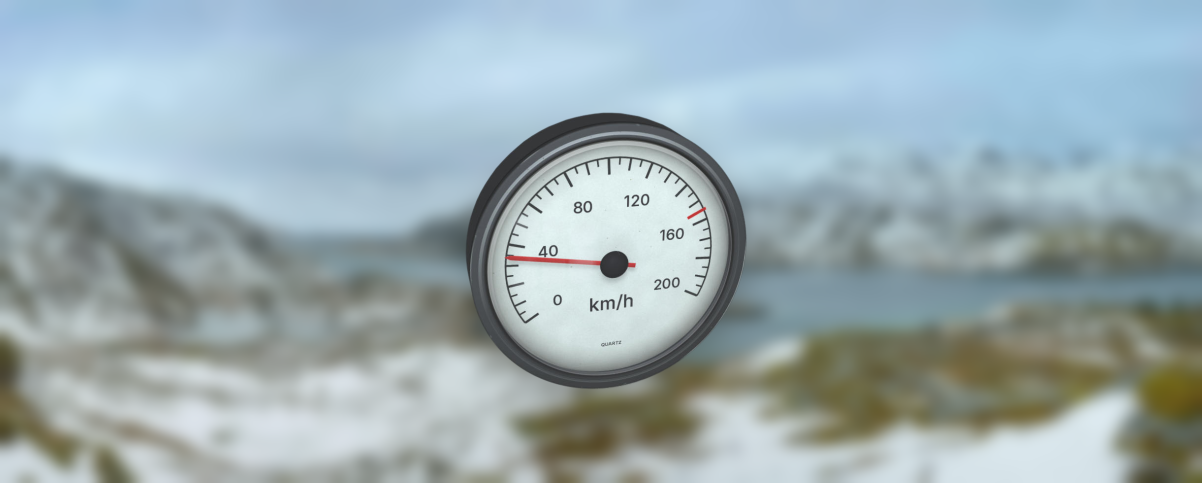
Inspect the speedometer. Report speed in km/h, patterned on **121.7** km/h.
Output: **35** km/h
